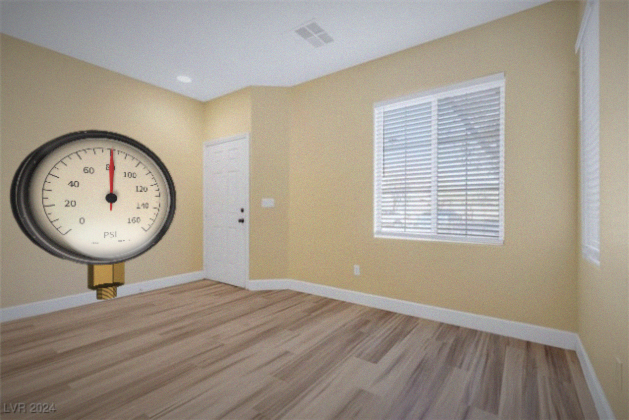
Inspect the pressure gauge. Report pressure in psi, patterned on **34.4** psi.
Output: **80** psi
